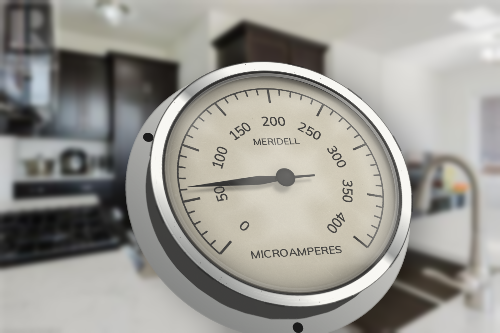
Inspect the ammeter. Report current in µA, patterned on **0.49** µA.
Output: **60** µA
